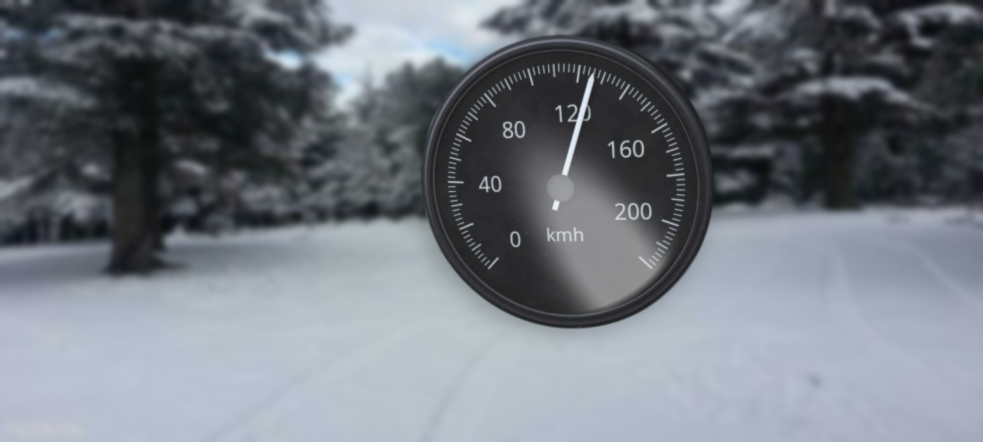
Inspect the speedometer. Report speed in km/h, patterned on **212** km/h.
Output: **126** km/h
